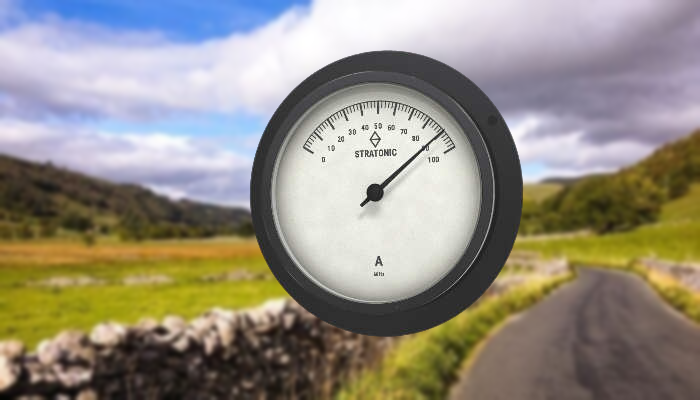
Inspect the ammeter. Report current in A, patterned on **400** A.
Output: **90** A
